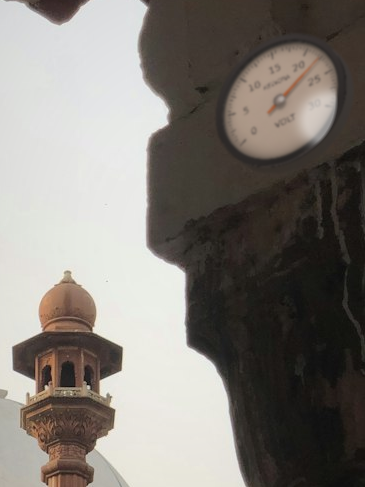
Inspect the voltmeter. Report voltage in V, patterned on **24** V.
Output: **22.5** V
